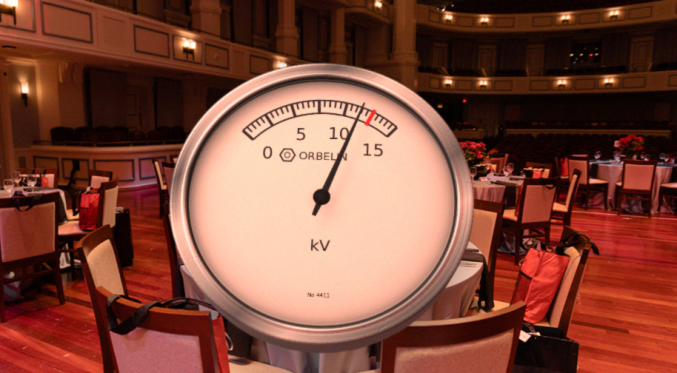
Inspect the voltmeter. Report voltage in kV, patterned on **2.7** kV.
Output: **11.5** kV
